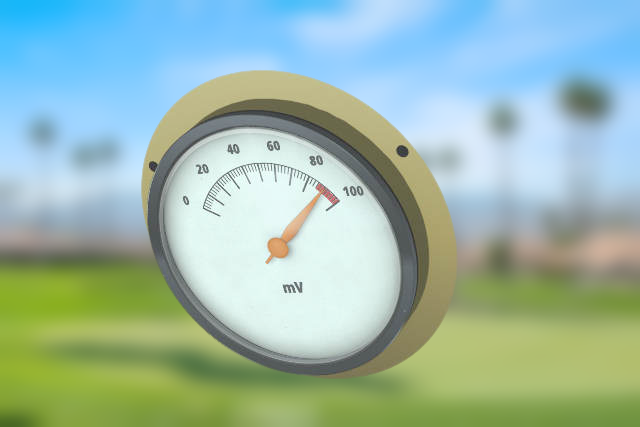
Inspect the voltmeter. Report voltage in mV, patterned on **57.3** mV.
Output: **90** mV
